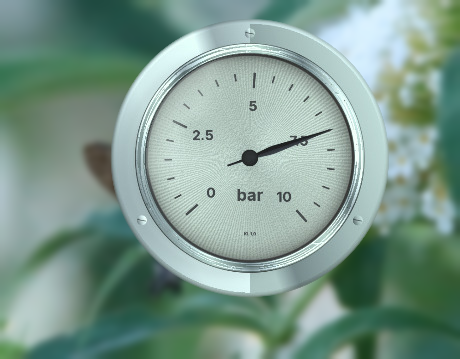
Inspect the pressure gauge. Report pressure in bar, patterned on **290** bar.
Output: **7.5** bar
